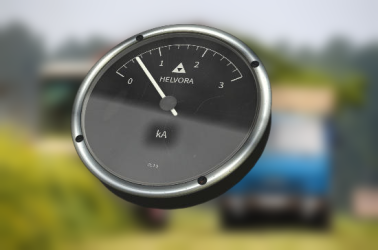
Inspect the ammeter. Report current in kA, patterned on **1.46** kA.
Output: **0.5** kA
